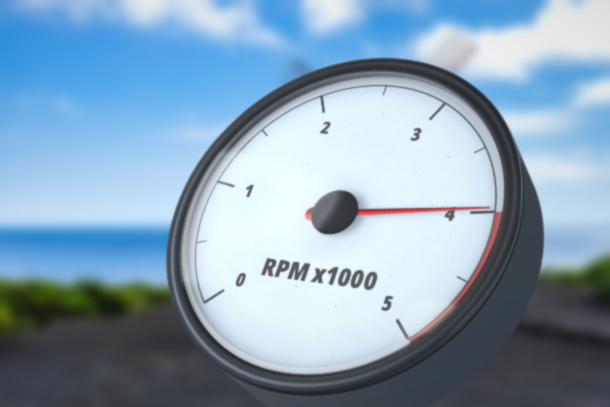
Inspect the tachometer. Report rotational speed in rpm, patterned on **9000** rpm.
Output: **4000** rpm
